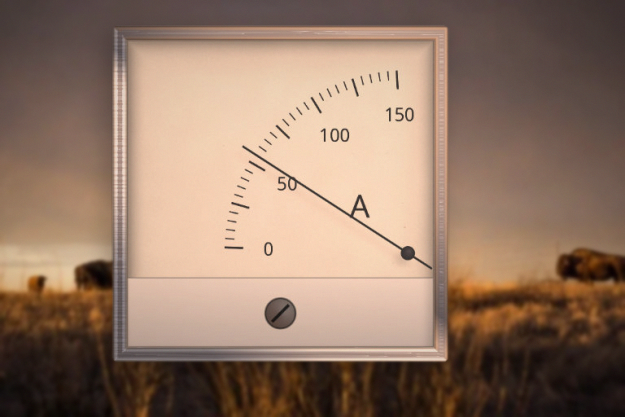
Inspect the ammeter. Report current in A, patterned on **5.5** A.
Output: **55** A
